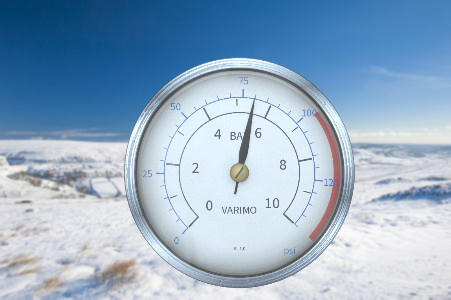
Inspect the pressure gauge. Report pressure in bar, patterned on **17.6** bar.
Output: **5.5** bar
